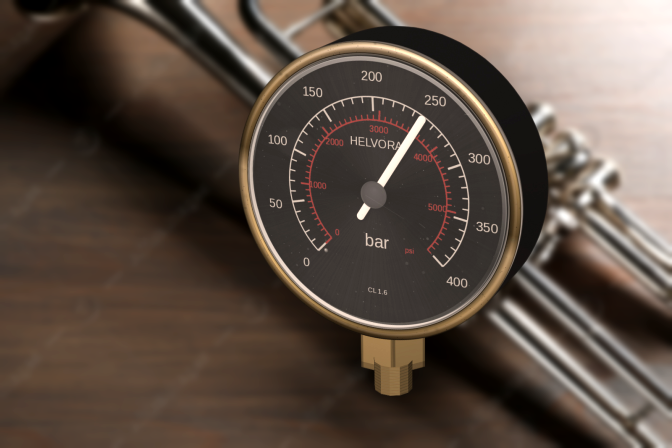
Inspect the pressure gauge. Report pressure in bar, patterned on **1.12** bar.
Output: **250** bar
